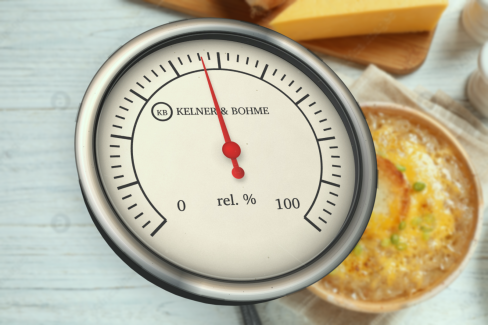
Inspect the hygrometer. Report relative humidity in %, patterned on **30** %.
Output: **46** %
